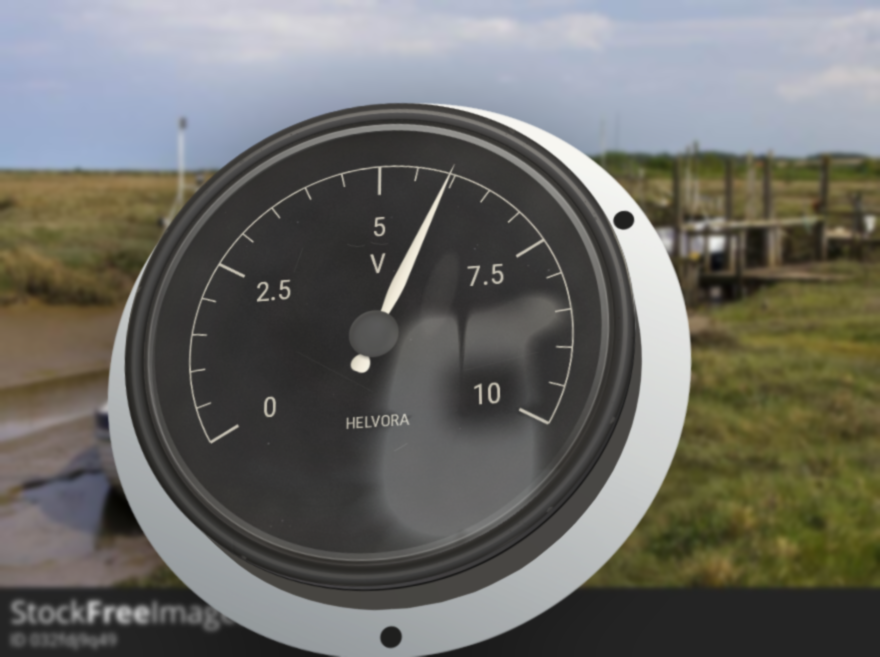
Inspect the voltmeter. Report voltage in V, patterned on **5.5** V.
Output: **6** V
